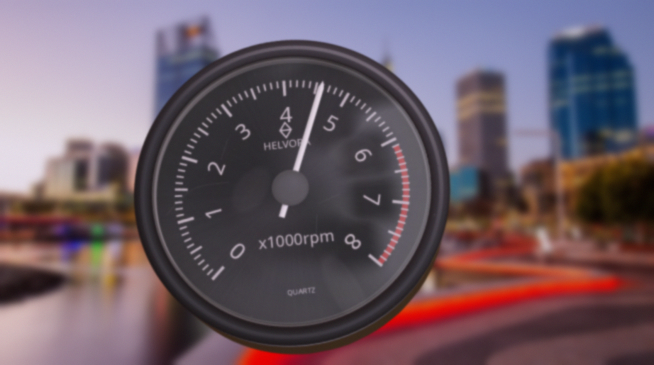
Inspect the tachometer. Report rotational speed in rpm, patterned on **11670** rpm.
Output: **4600** rpm
